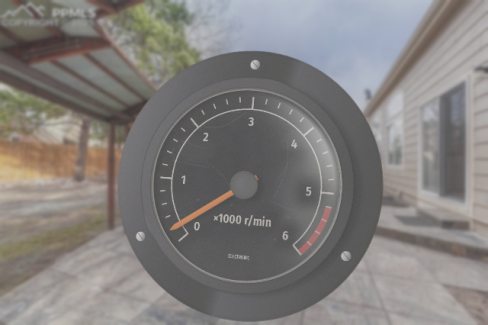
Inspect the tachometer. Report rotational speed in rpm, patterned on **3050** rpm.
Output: **200** rpm
